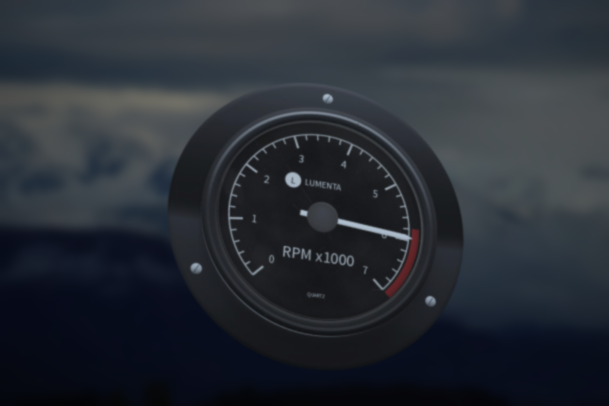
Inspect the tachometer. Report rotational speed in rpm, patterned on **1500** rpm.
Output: **6000** rpm
